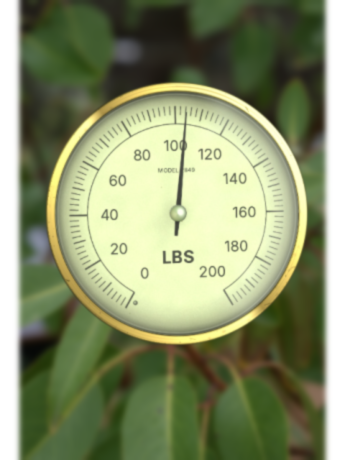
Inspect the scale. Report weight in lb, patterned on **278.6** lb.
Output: **104** lb
